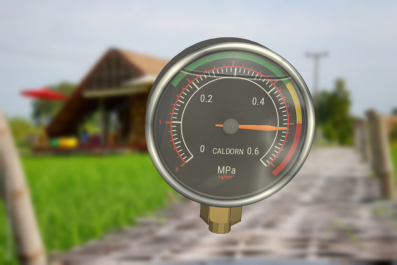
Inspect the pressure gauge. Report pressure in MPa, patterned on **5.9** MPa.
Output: **0.5** MPa
